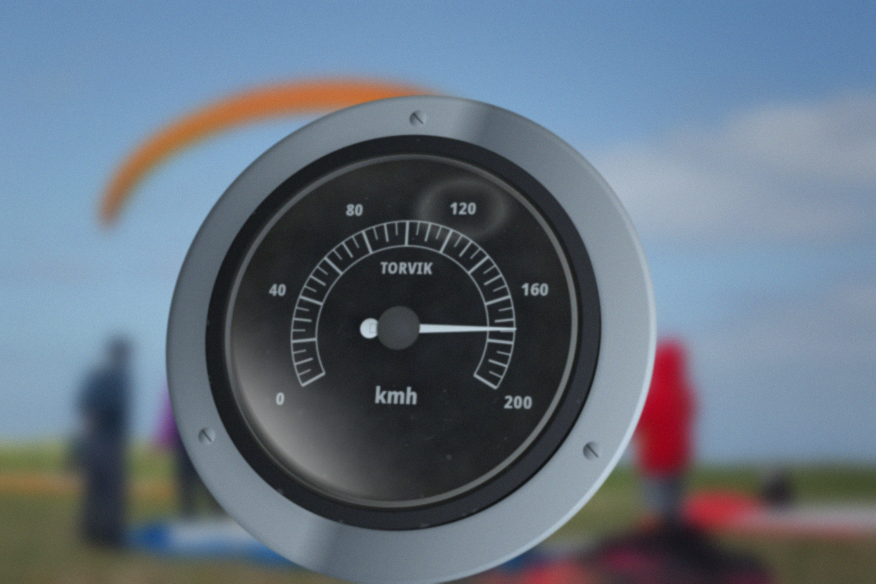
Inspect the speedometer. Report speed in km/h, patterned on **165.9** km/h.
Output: **175** km/h
